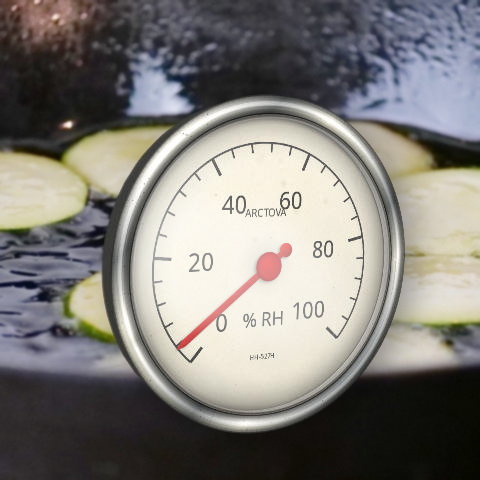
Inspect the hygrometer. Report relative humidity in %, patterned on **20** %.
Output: **4** %
